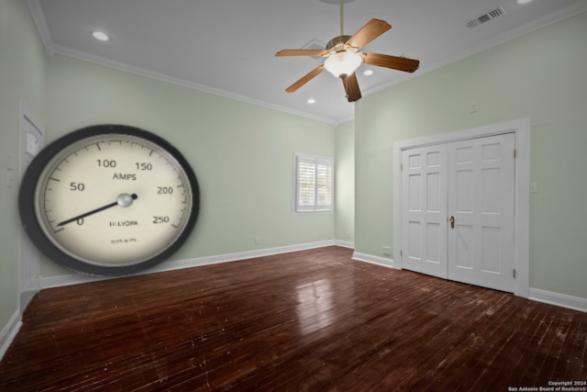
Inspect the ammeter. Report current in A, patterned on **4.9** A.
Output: **5** A
